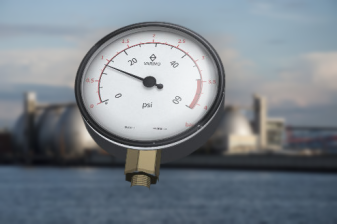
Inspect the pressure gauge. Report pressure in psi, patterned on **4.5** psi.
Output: **12.5** psi
